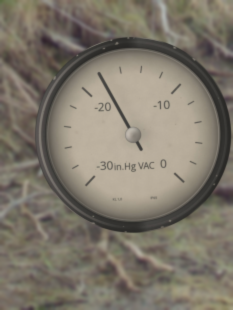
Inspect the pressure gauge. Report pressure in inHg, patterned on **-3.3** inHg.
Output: **-18** inHg
